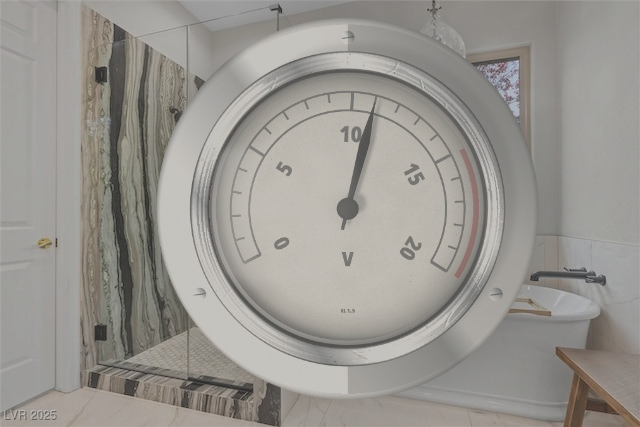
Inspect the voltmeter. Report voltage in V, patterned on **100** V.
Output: **11** V
